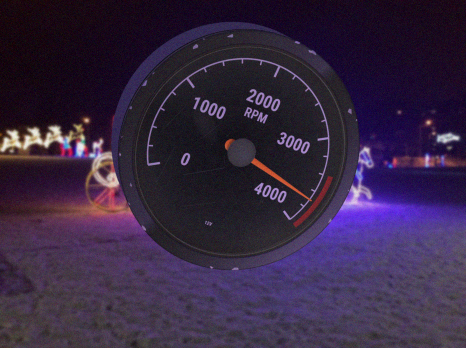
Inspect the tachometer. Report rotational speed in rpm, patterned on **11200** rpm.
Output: **3700** rpm
